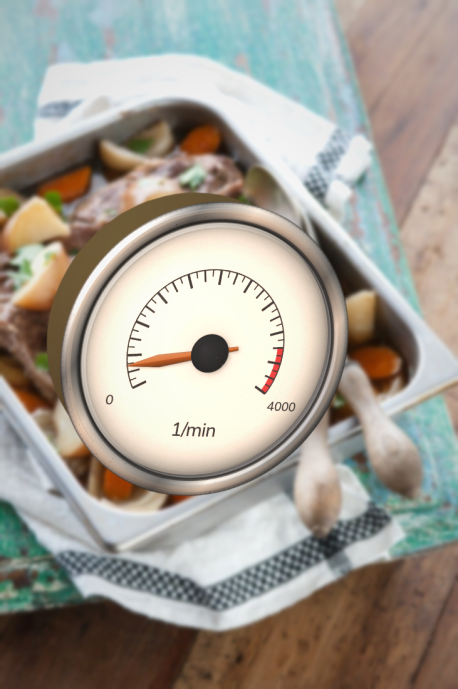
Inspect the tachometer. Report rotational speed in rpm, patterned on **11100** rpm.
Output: **300** rpm
